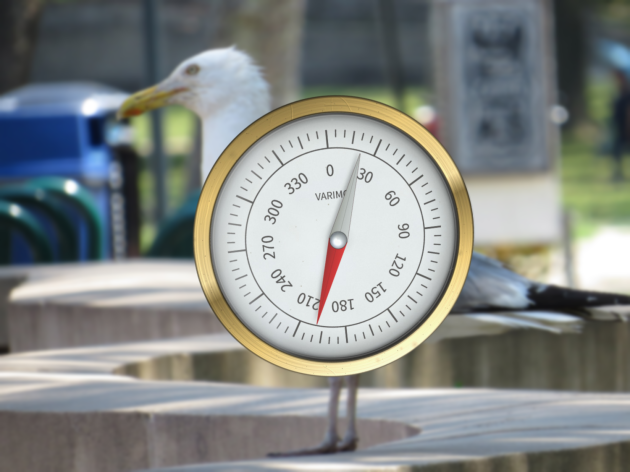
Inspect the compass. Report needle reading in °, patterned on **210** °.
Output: **200** °
